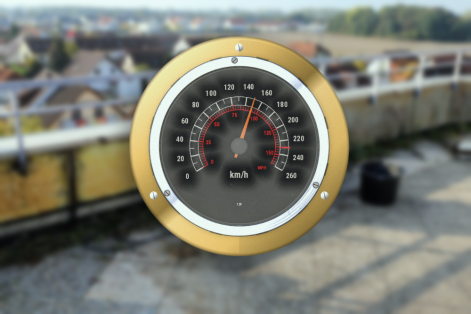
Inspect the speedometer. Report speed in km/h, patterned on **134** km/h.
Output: **150** km/h
